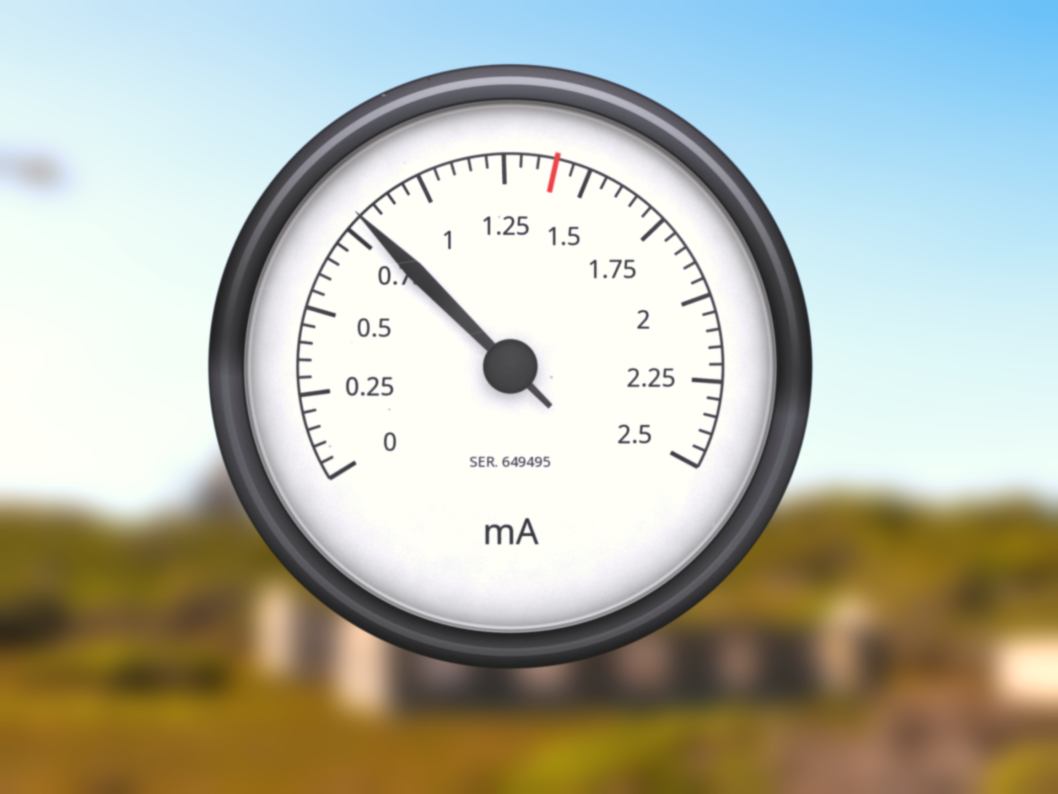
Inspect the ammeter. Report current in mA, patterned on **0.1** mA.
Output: **0.8** mA
